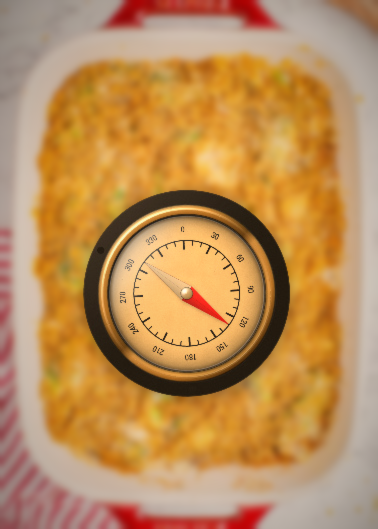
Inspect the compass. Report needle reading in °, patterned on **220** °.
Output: **130** °
